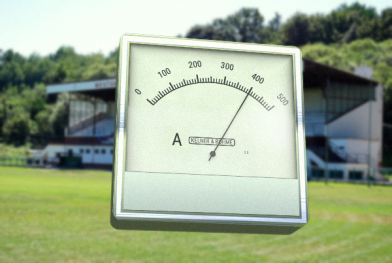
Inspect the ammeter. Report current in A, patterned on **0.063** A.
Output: **400** A
